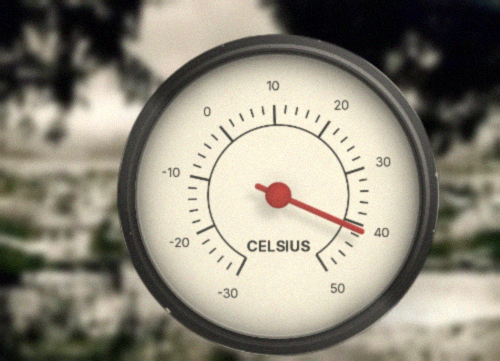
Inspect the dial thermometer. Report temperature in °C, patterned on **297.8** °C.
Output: **41** °C
